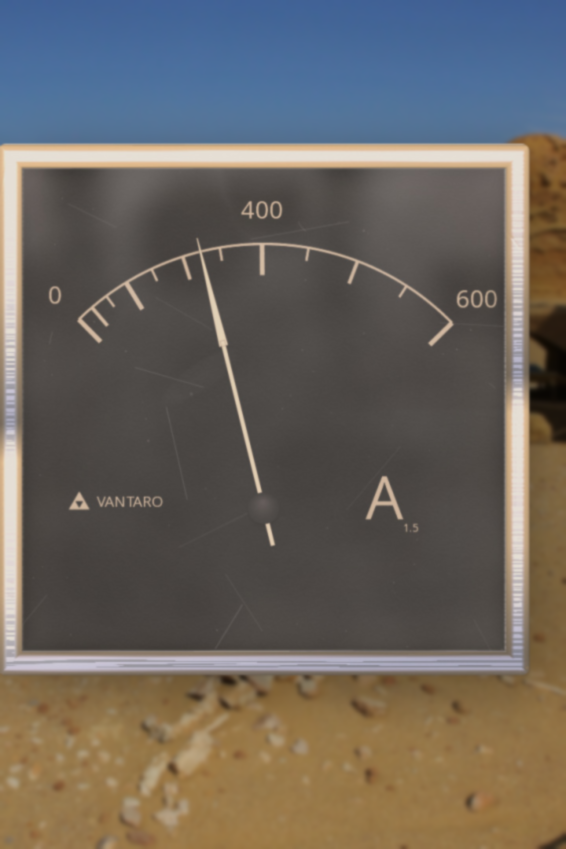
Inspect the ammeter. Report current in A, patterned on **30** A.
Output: **325** A
